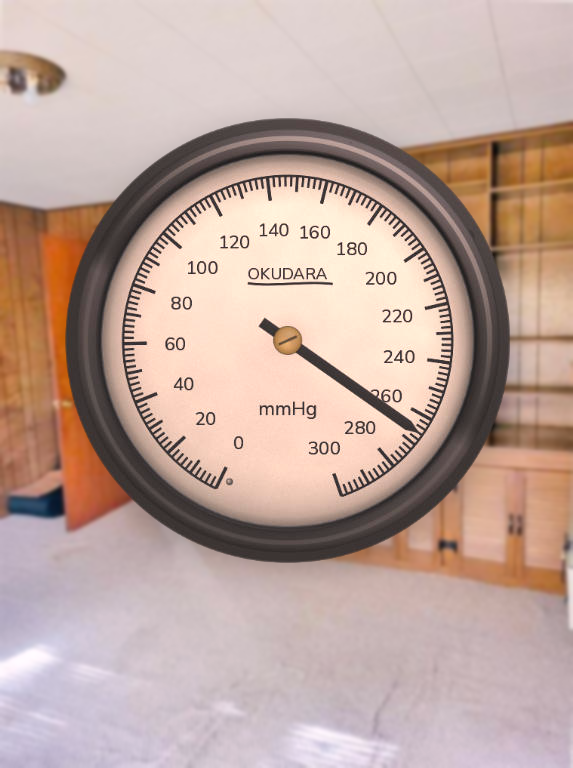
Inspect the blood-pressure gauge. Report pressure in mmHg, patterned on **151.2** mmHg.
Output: **266** mmHg
